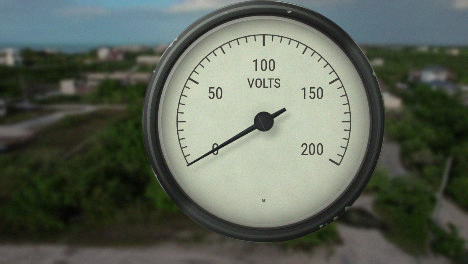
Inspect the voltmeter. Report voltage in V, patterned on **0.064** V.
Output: **0** V
